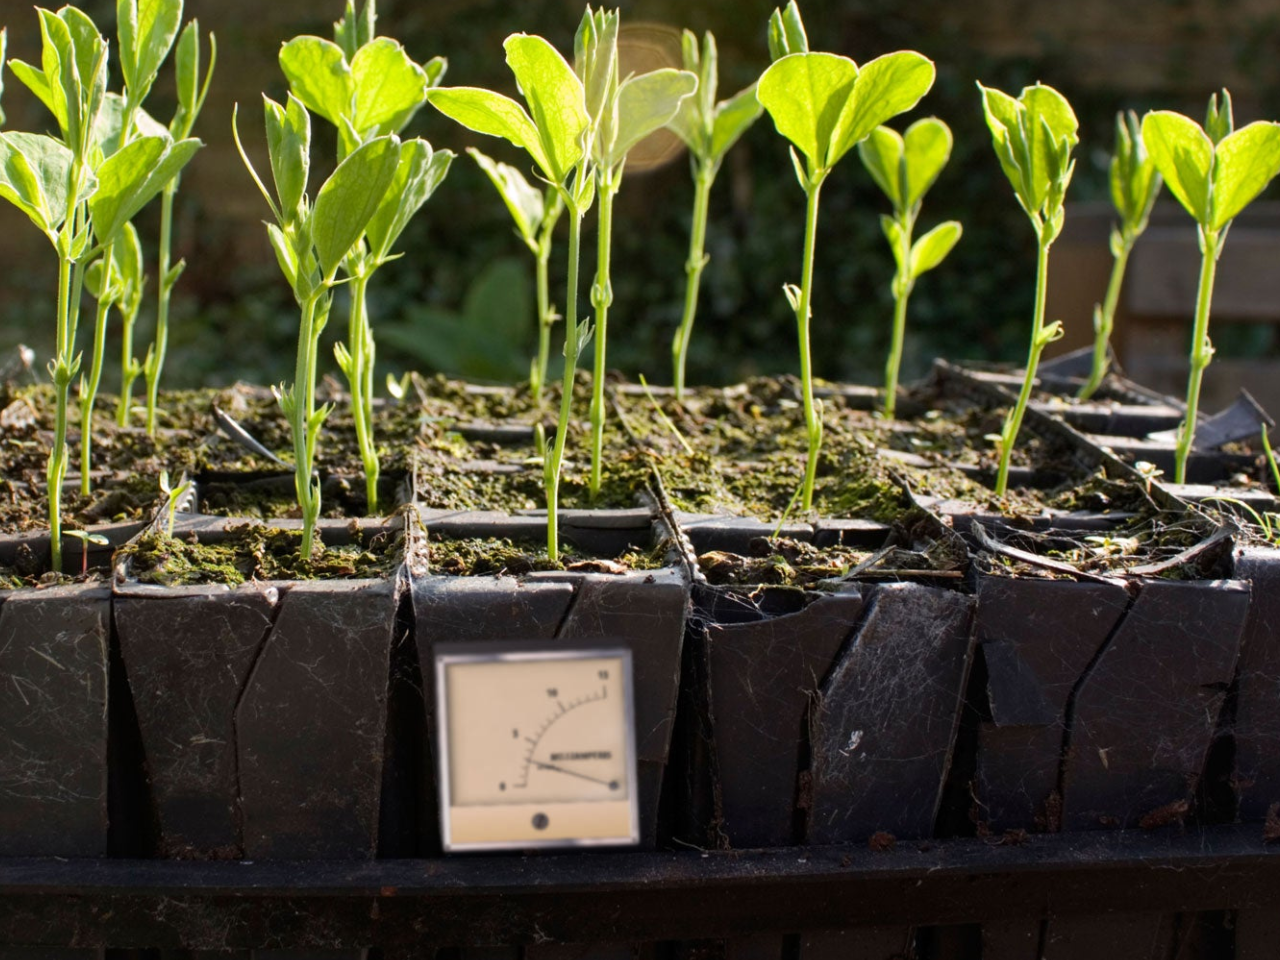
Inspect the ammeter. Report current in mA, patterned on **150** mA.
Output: **3** mA
